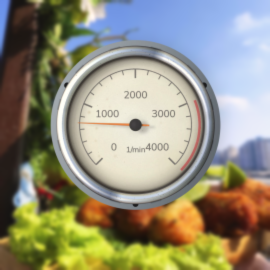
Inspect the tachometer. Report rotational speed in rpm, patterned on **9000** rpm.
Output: **700** rpm
